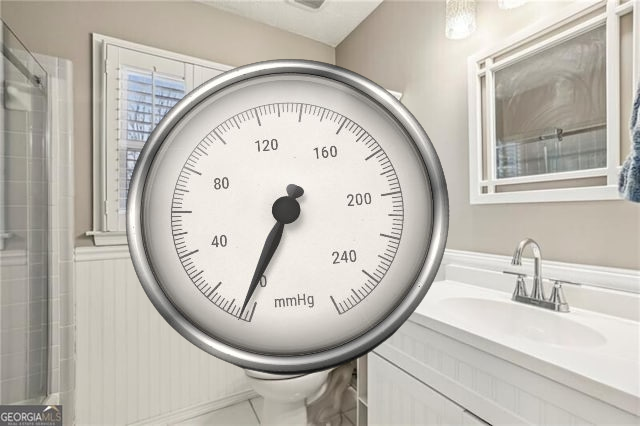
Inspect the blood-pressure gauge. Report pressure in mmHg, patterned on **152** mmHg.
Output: **4** mmHg
